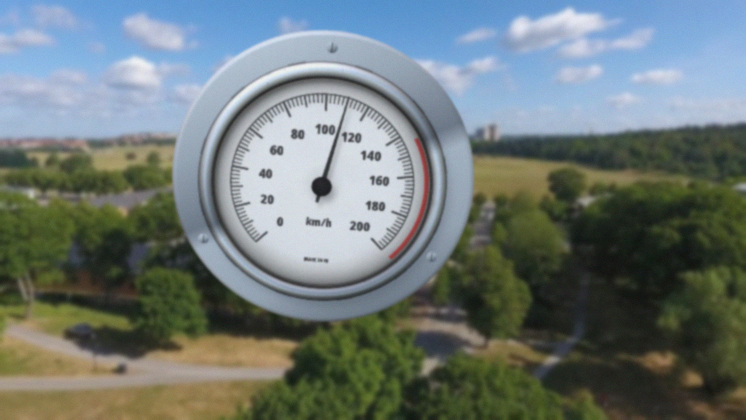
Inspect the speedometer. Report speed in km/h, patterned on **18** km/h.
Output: **110** km/h
